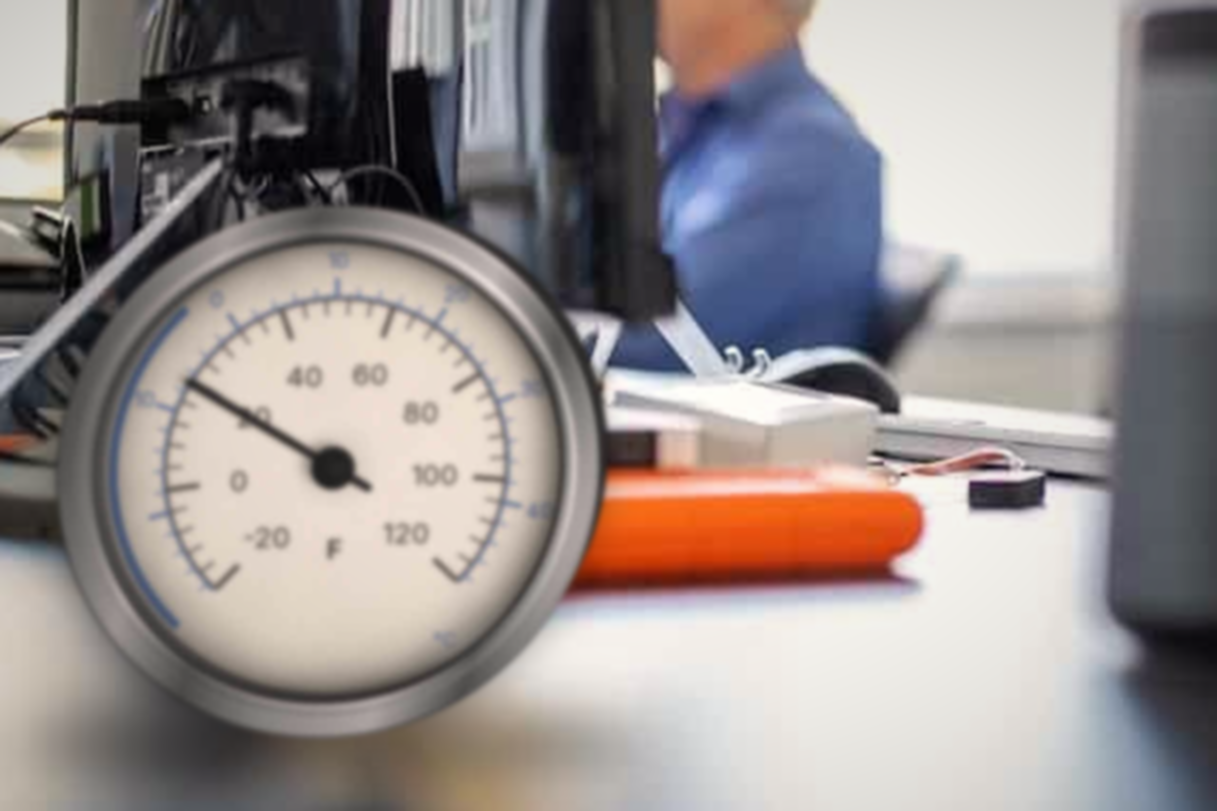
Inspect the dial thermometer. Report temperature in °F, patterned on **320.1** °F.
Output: **20** °F
